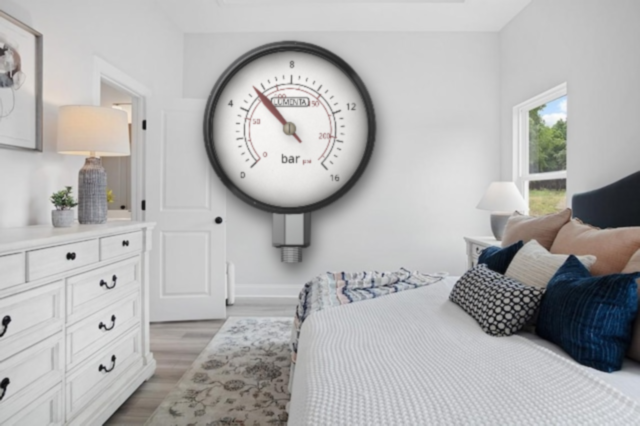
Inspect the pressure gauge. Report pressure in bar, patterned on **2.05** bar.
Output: **5.5** bar
